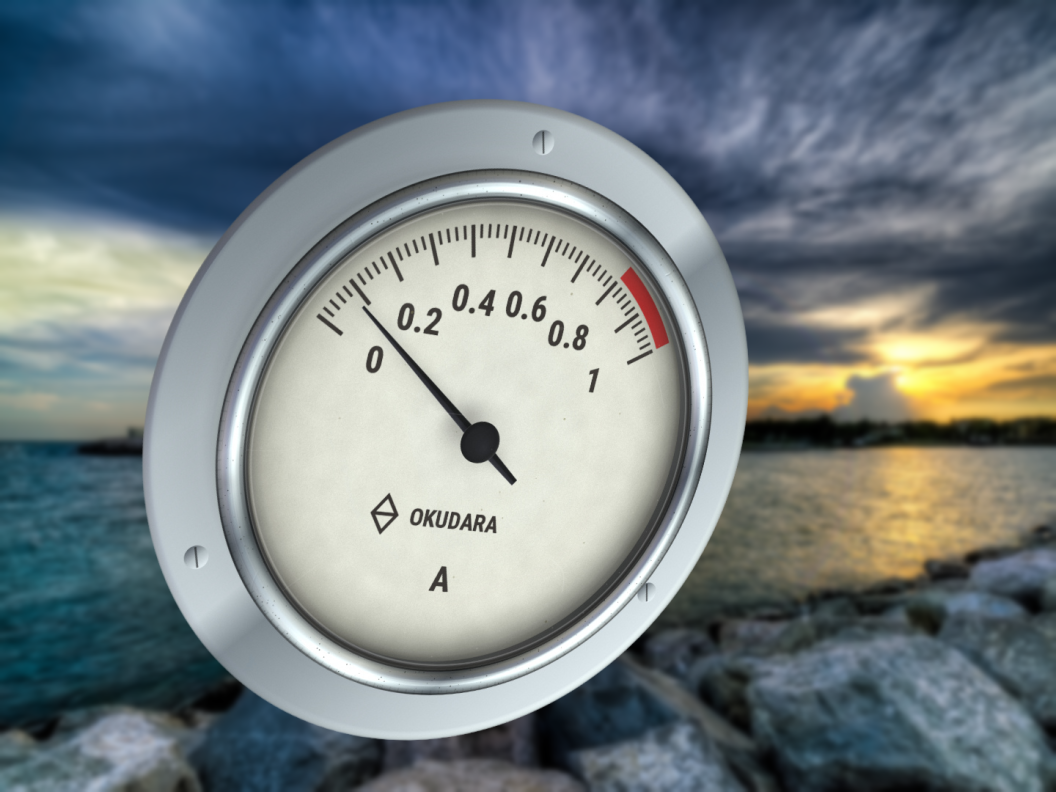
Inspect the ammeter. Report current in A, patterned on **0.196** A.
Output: **0.08** A
